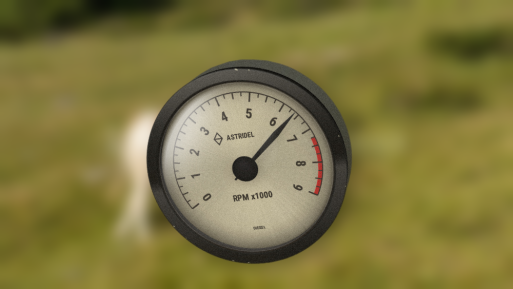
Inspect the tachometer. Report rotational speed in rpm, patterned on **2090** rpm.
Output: **6375** rpm
